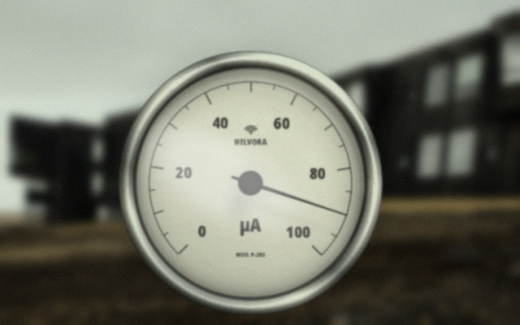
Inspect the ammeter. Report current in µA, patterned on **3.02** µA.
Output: **90** µA
